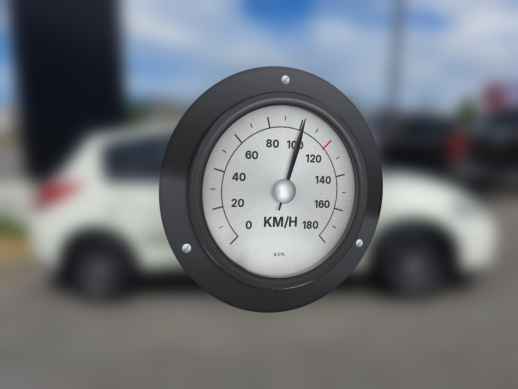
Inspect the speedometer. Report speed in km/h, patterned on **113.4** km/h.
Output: **100** km/h
